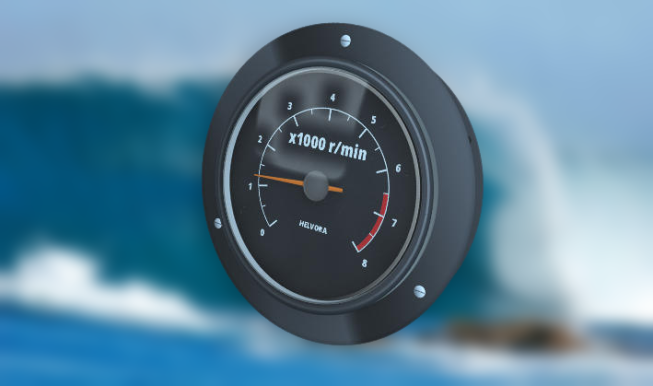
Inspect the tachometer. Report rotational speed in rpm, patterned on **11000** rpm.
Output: **1250** rpm
